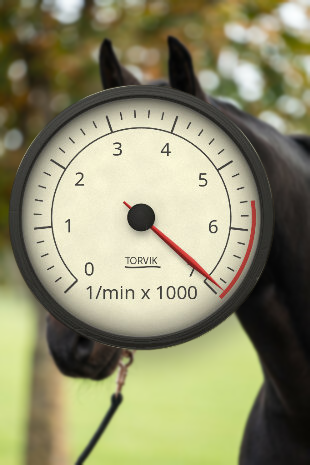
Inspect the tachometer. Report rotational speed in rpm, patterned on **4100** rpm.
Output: **6900** rpm
